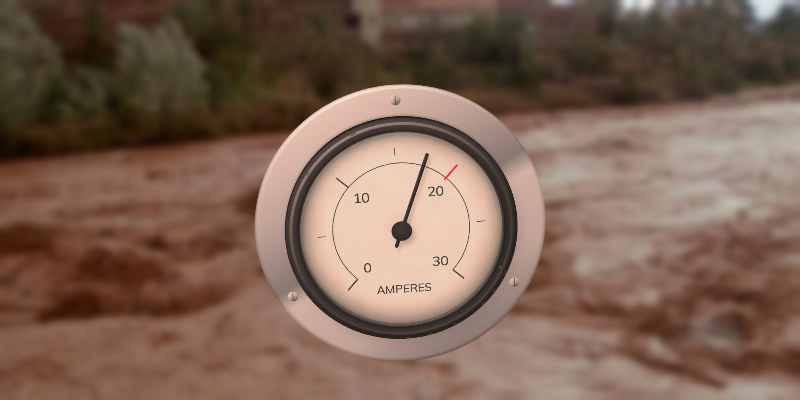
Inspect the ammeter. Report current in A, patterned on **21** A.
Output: **17.5** A
